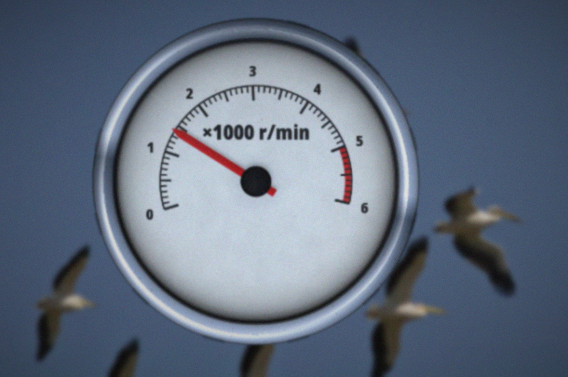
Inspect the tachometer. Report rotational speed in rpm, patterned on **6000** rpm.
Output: **1400** rpm
